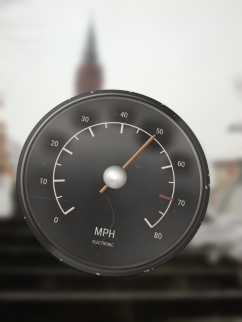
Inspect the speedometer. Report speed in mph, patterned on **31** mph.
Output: **50** mph
